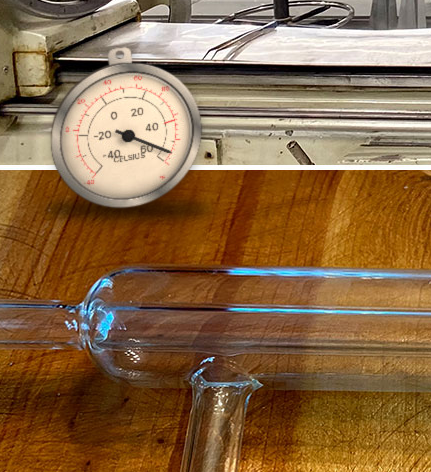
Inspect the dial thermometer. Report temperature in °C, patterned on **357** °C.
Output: **55** °C
